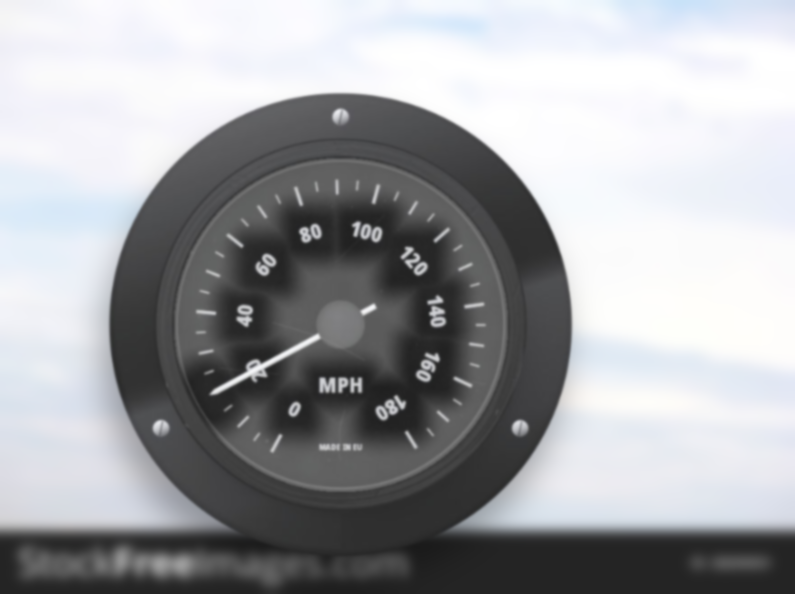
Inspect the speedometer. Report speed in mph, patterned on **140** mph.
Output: **20** mph
